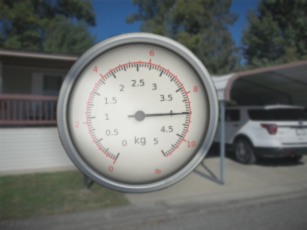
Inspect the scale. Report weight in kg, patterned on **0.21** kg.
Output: **4** kg
